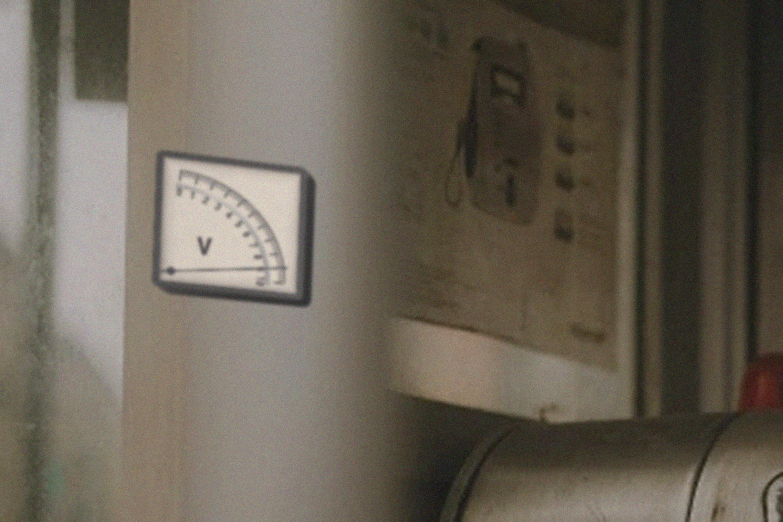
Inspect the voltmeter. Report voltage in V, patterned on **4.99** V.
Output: **9** V
